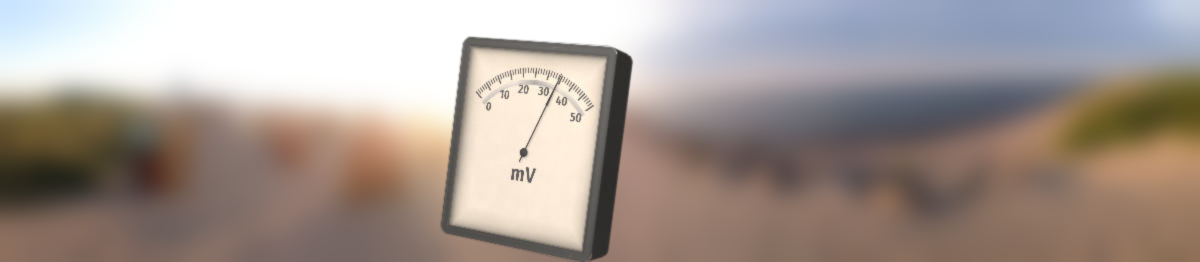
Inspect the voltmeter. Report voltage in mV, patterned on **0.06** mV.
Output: **35** mV
